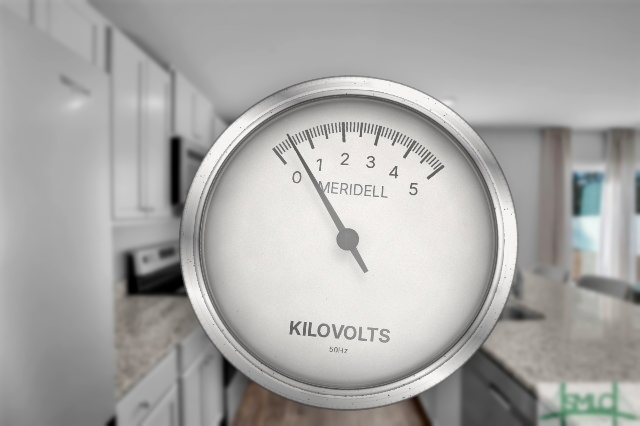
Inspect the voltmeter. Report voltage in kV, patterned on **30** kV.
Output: **0.5** kV
